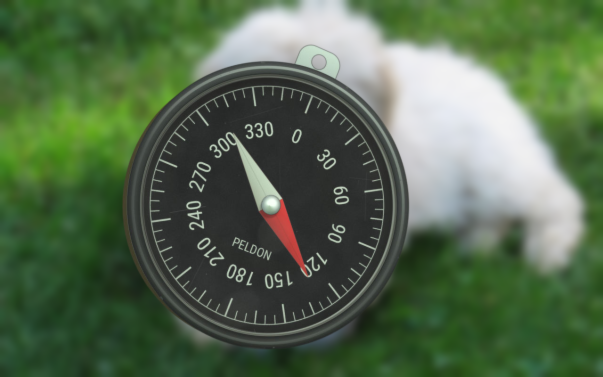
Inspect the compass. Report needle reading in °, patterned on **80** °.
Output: **130** °
